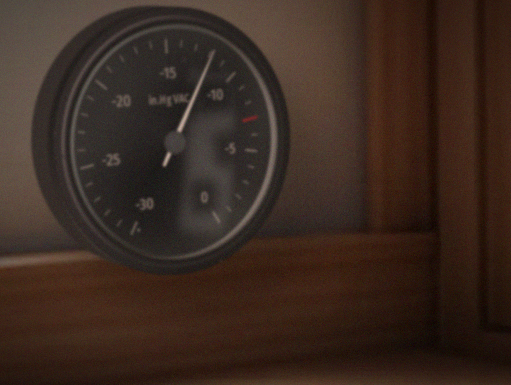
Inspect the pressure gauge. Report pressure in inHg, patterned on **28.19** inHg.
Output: **-12** inHg
